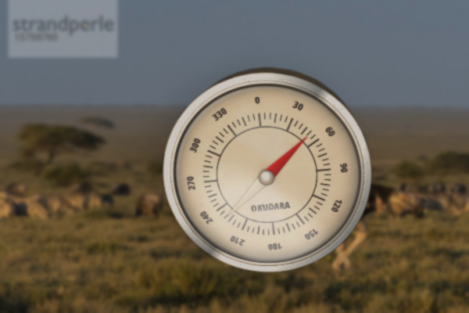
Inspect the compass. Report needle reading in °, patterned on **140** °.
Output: **50** °
